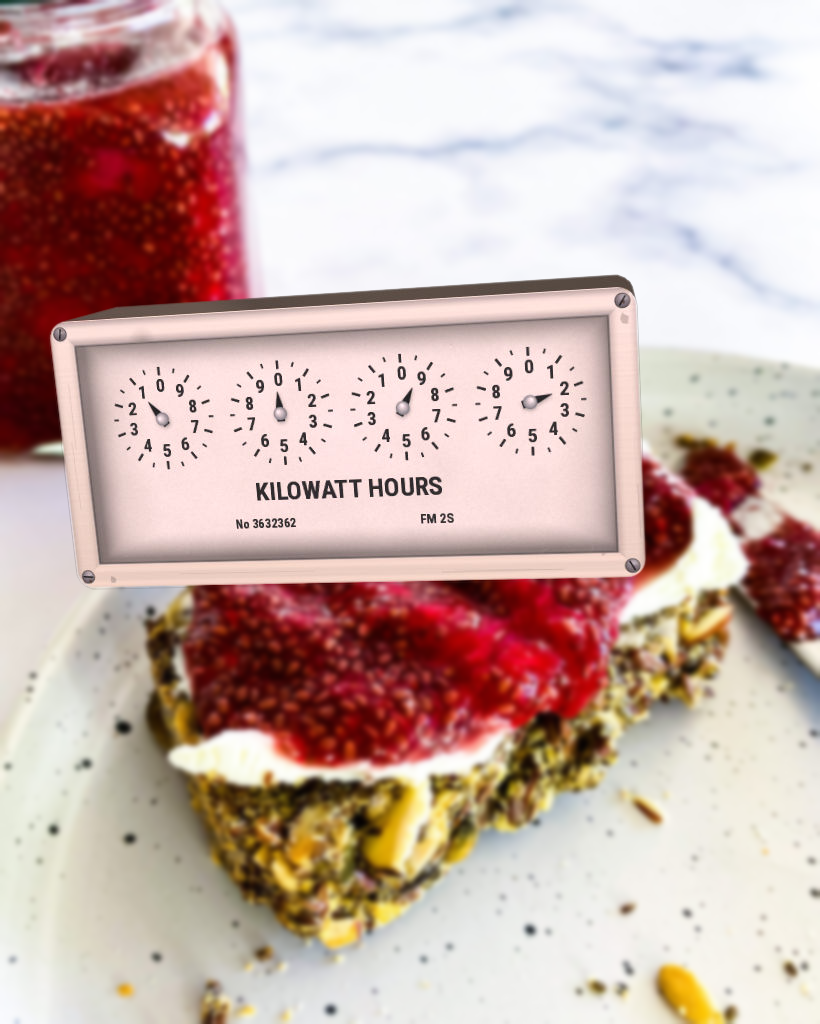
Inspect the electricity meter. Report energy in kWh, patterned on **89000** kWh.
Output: **992** kWh
